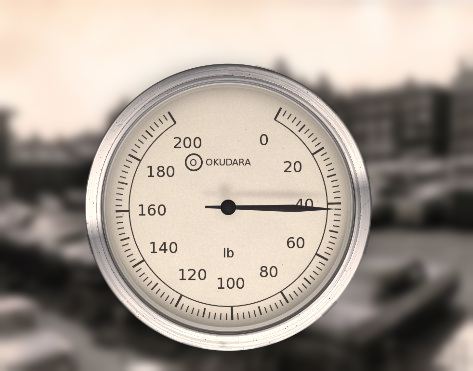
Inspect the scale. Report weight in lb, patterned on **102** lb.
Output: **42** lb
